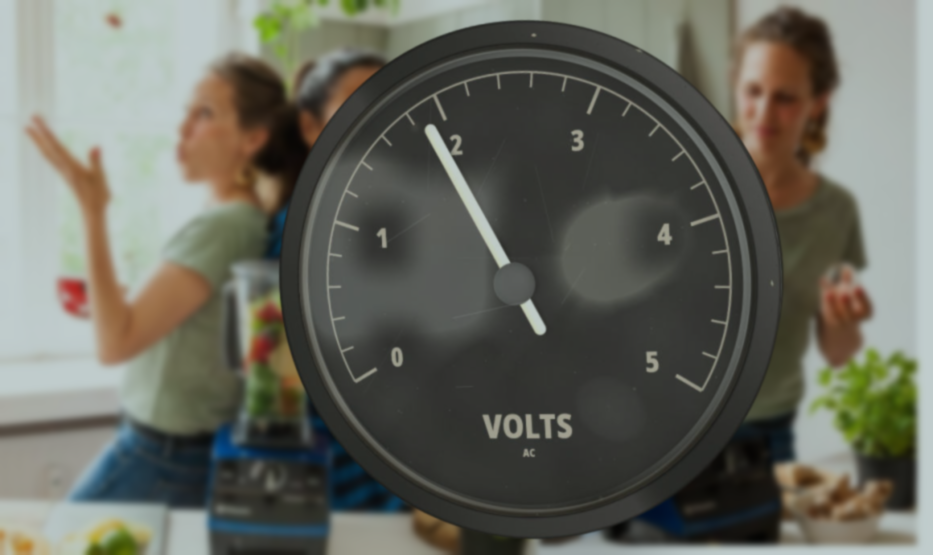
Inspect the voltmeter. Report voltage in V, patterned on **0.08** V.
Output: **1.9** V
